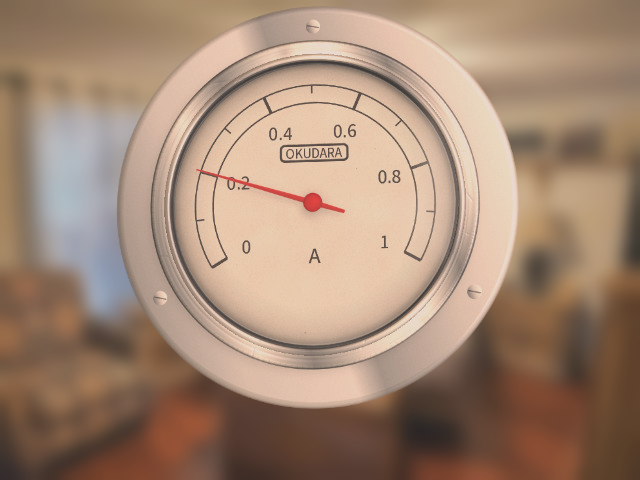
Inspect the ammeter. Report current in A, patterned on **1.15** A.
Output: **0.2** A
